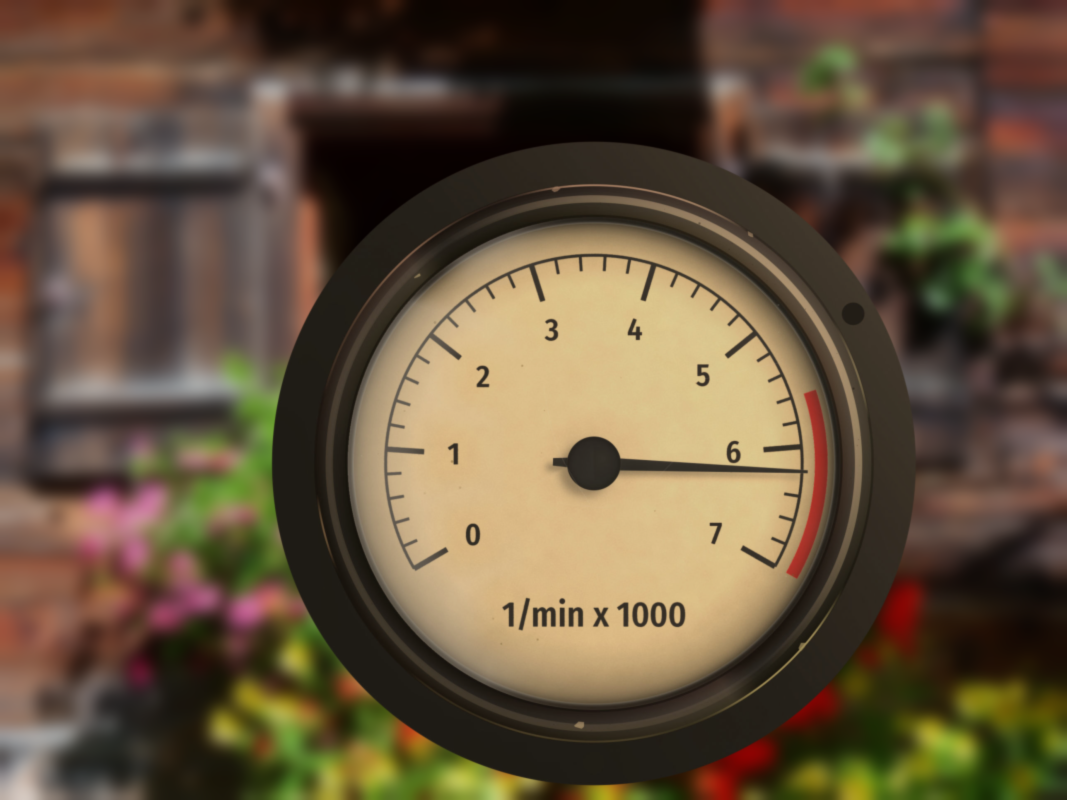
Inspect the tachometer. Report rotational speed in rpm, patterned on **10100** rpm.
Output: **6200** rpm
